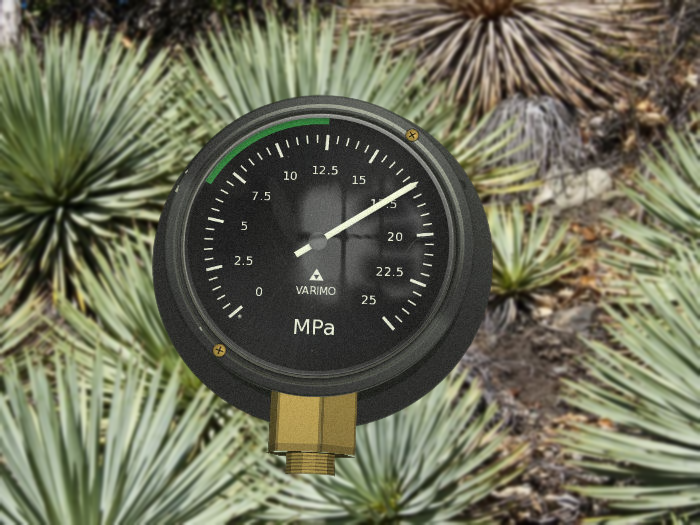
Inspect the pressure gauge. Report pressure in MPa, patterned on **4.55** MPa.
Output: **17.5** MPa
